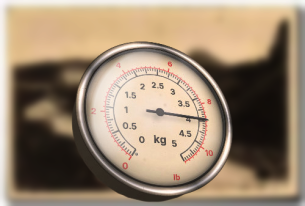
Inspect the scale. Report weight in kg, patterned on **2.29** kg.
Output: **4** kg
